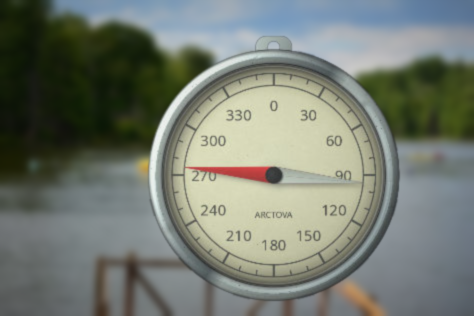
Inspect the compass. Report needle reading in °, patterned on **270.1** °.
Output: **275** °
